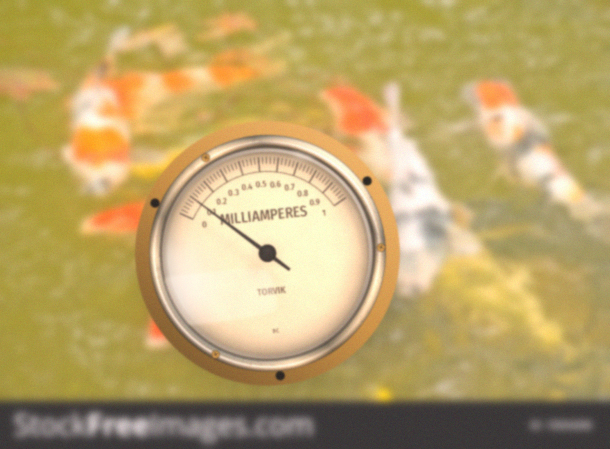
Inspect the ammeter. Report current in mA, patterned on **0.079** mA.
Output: **0.1** mA
